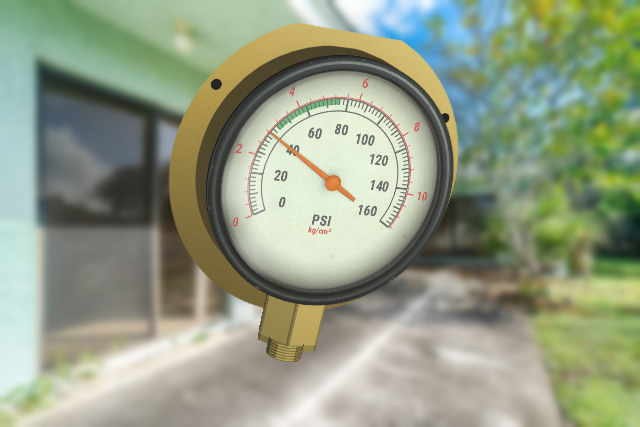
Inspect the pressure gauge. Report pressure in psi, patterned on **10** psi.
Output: **40** psi
